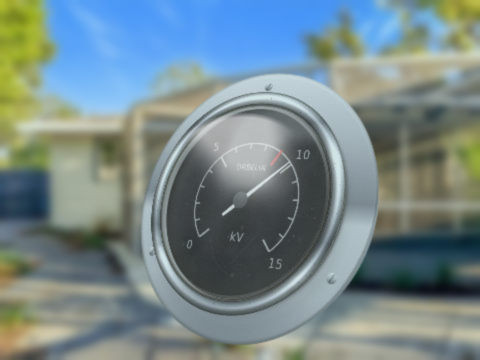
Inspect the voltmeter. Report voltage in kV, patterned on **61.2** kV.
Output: **10** kV
